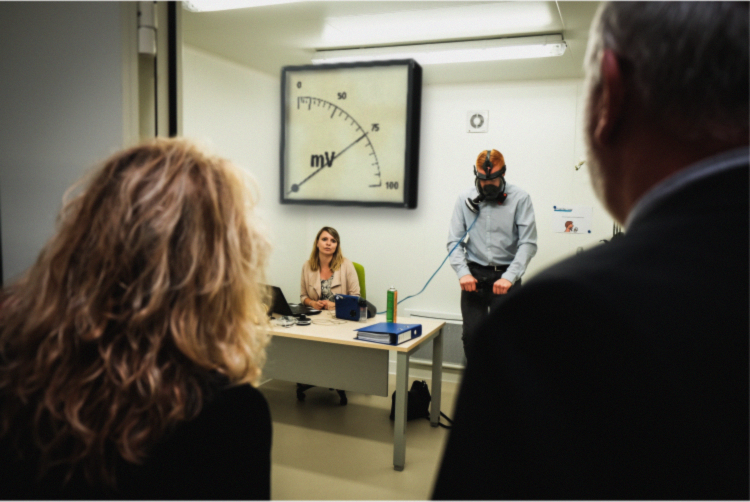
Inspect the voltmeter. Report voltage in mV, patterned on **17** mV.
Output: **75** mV
